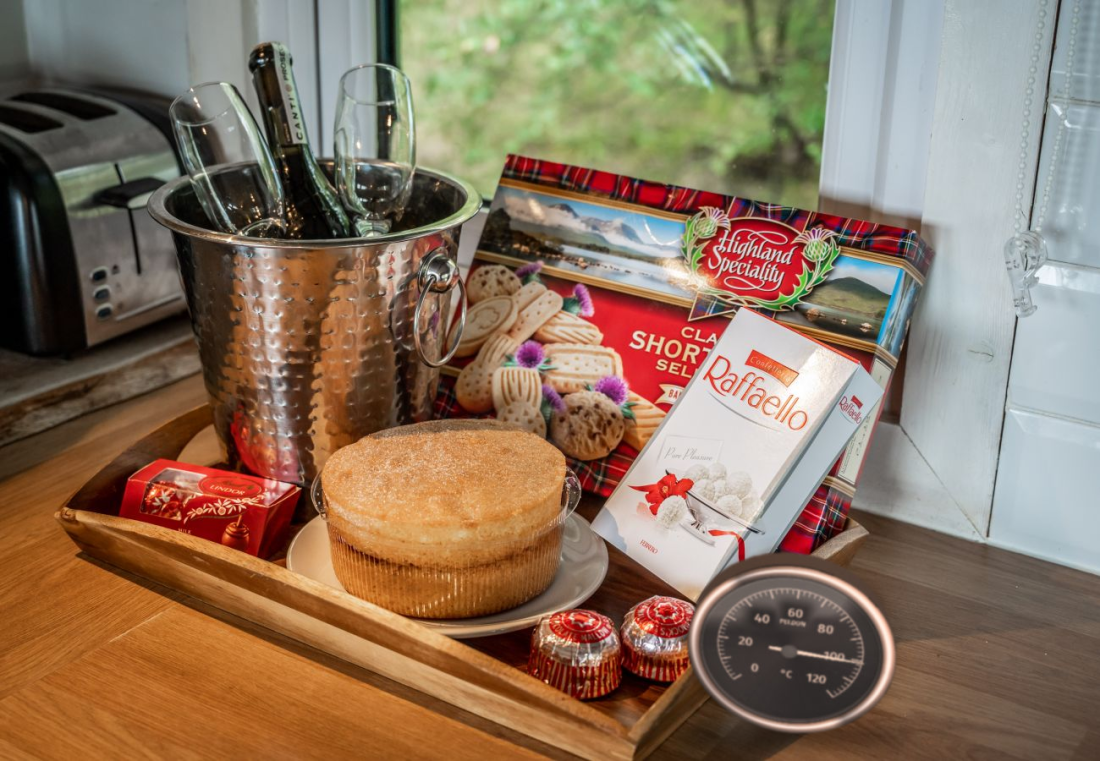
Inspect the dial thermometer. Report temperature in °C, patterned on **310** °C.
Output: **100** °C
